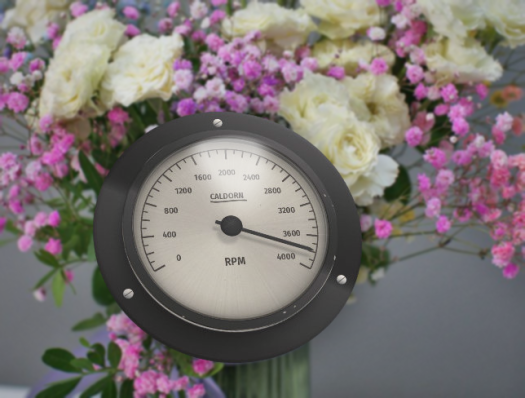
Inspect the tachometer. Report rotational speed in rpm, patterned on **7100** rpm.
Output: **3800** rpm
